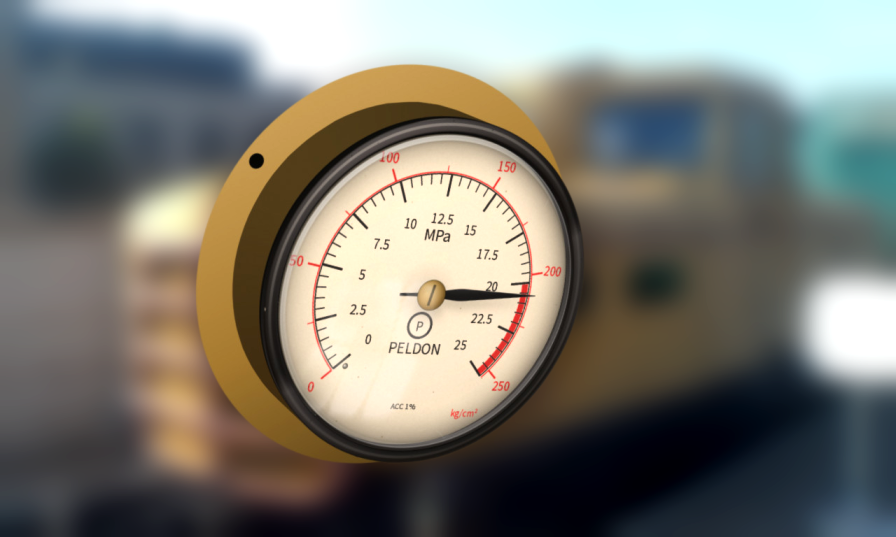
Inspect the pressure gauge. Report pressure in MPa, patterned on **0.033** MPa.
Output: **20.5** MPa
